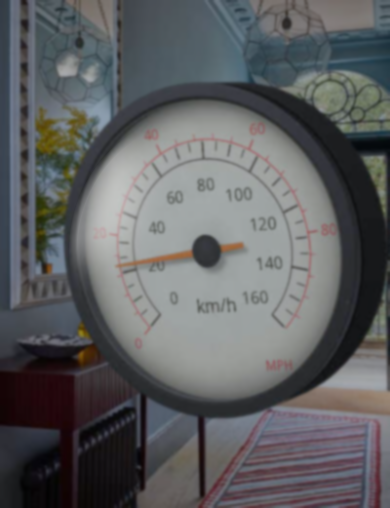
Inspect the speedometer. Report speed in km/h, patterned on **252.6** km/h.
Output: **22.5** km/h
